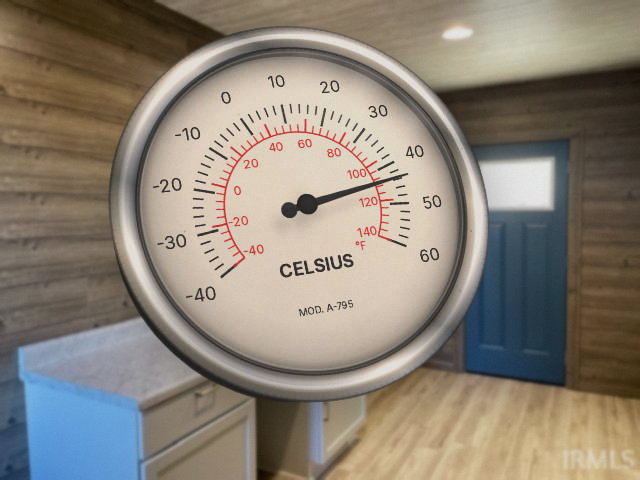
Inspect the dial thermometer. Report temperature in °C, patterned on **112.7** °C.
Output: **44** °C
